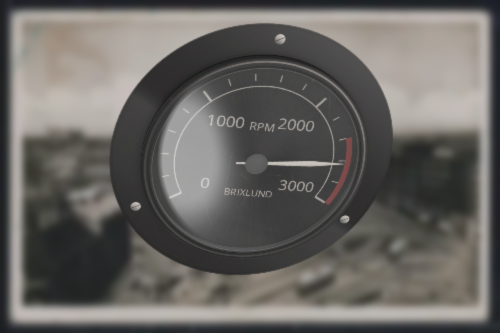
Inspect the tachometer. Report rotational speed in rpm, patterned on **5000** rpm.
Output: **2600** rpm
